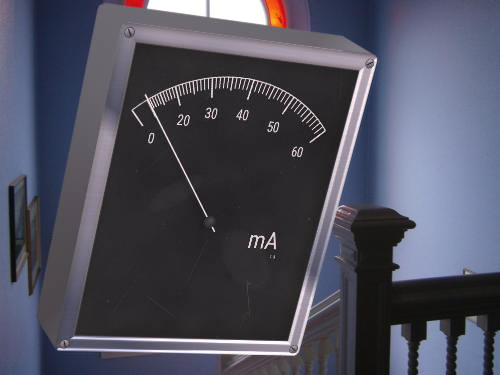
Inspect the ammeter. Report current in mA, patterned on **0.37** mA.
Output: **10** mA
